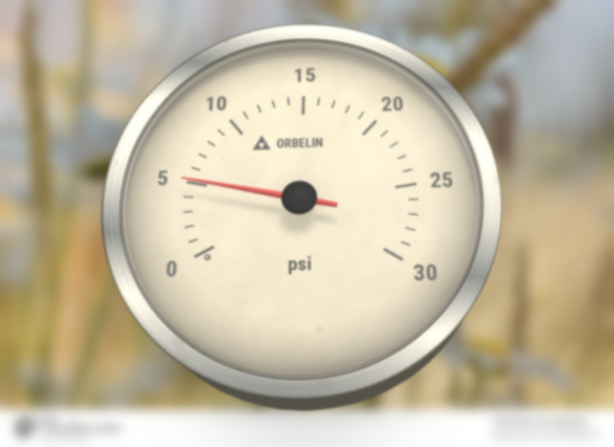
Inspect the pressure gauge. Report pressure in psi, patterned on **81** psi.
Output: **5** psi
